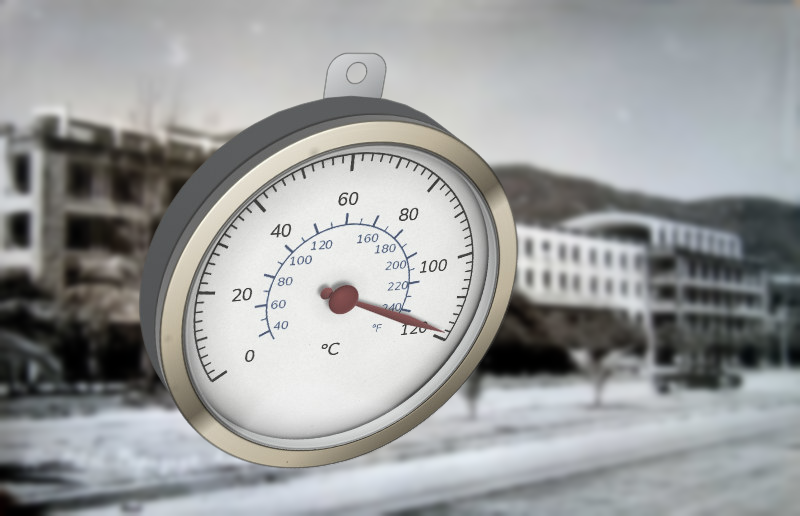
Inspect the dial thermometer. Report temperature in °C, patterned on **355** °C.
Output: **118** °C
